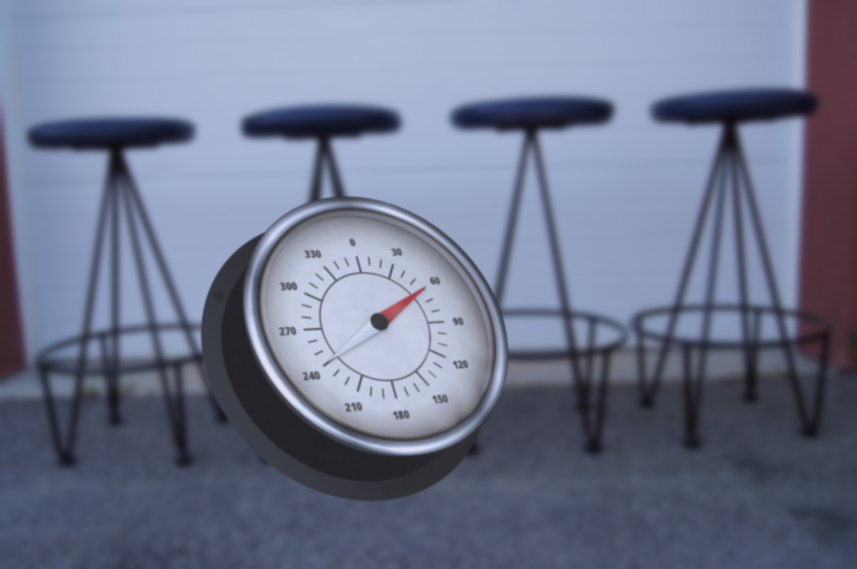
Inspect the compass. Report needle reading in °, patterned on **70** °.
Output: **60** °
